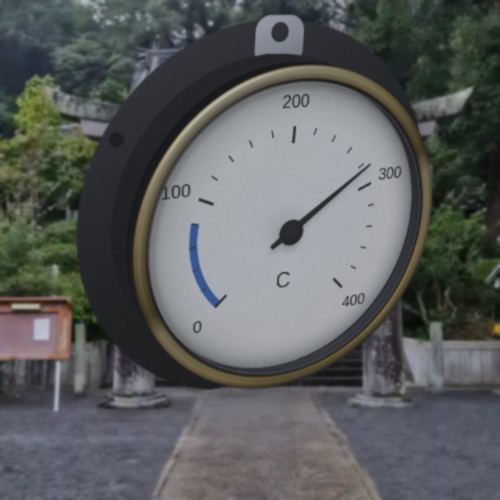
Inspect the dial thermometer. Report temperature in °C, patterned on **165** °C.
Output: **280** °C
